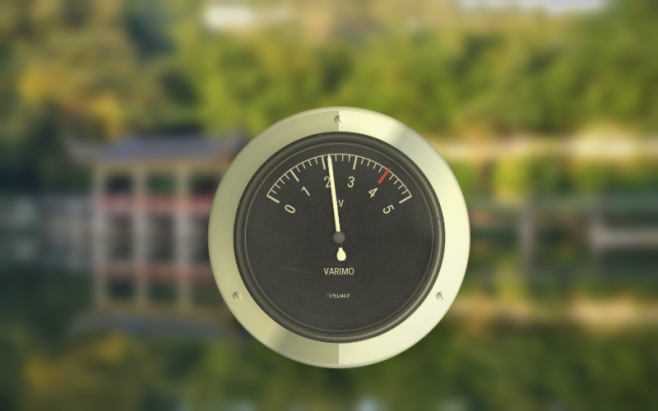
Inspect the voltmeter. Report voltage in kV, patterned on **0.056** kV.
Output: **2.2** kV
